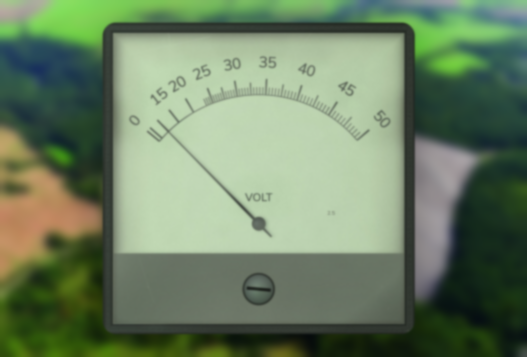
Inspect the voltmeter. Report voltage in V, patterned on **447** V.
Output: **10** V
